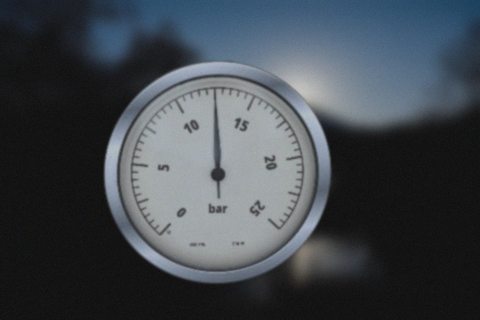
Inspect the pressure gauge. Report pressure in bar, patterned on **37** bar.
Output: **12.5** bar
